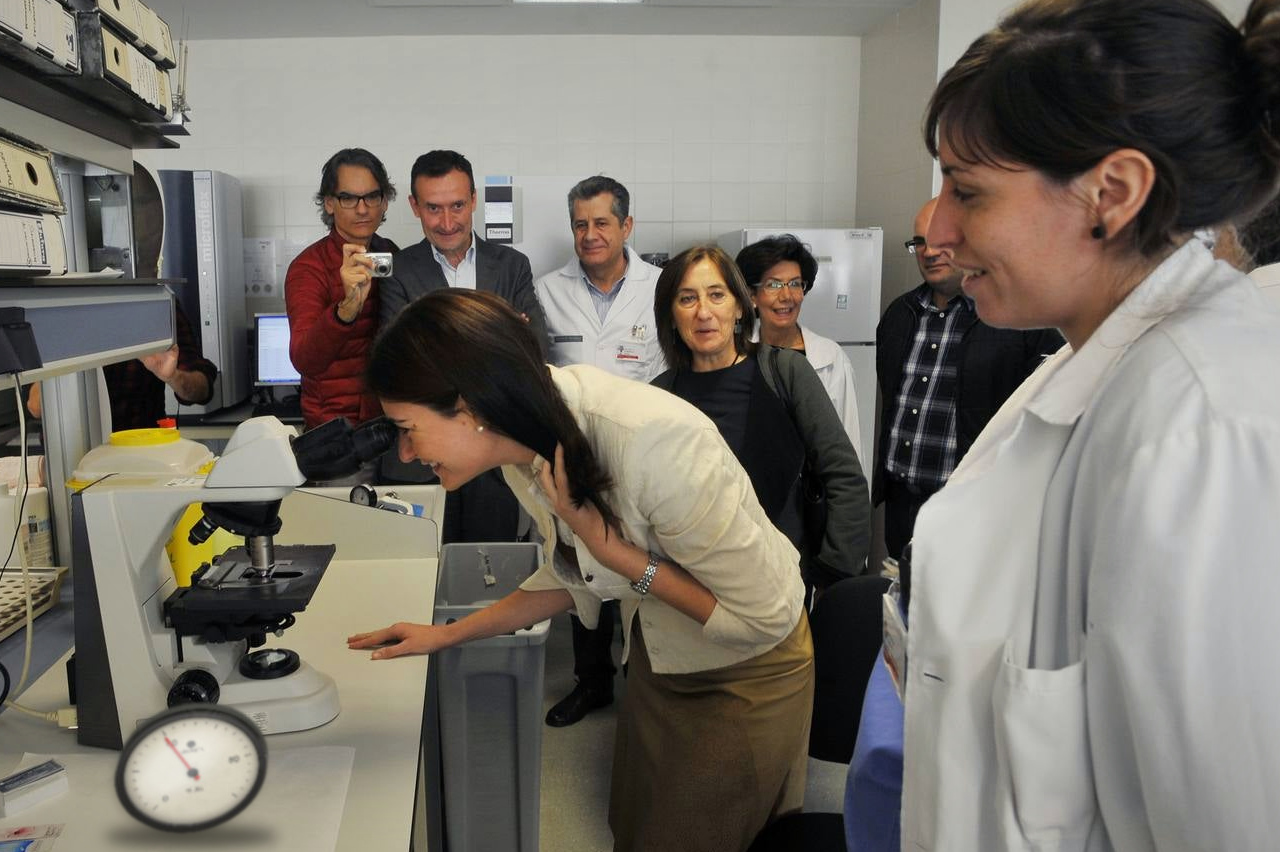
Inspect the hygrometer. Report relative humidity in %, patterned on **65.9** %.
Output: **40** %
